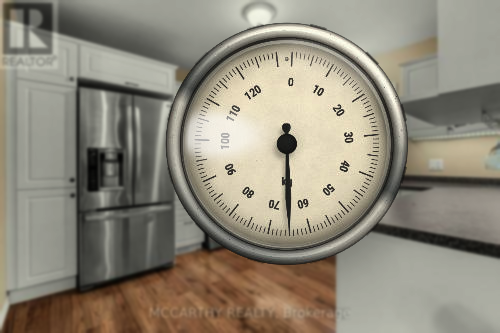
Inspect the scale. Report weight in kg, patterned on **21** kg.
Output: **65** kg
